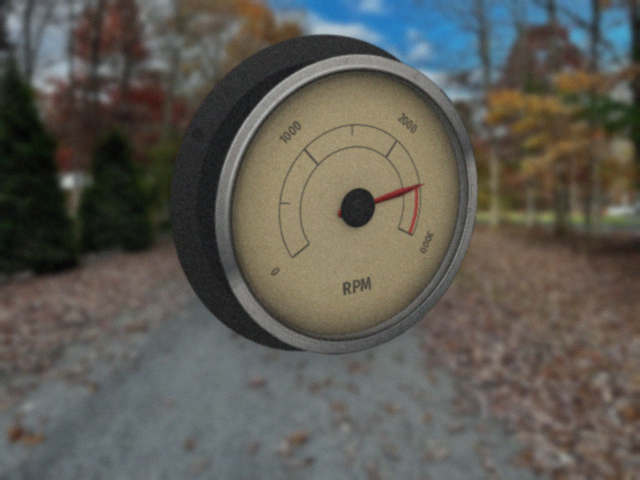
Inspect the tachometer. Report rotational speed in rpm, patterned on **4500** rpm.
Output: **2500** rpm
